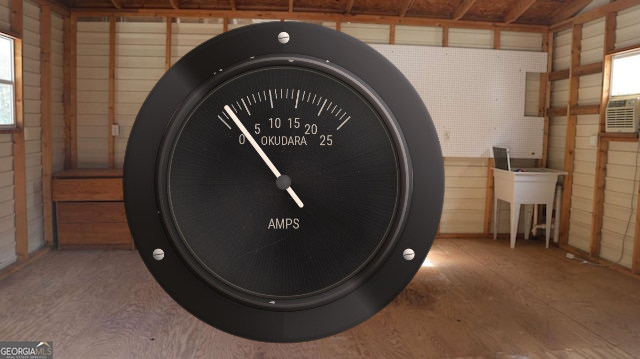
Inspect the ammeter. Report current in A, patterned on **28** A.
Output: **2** A
